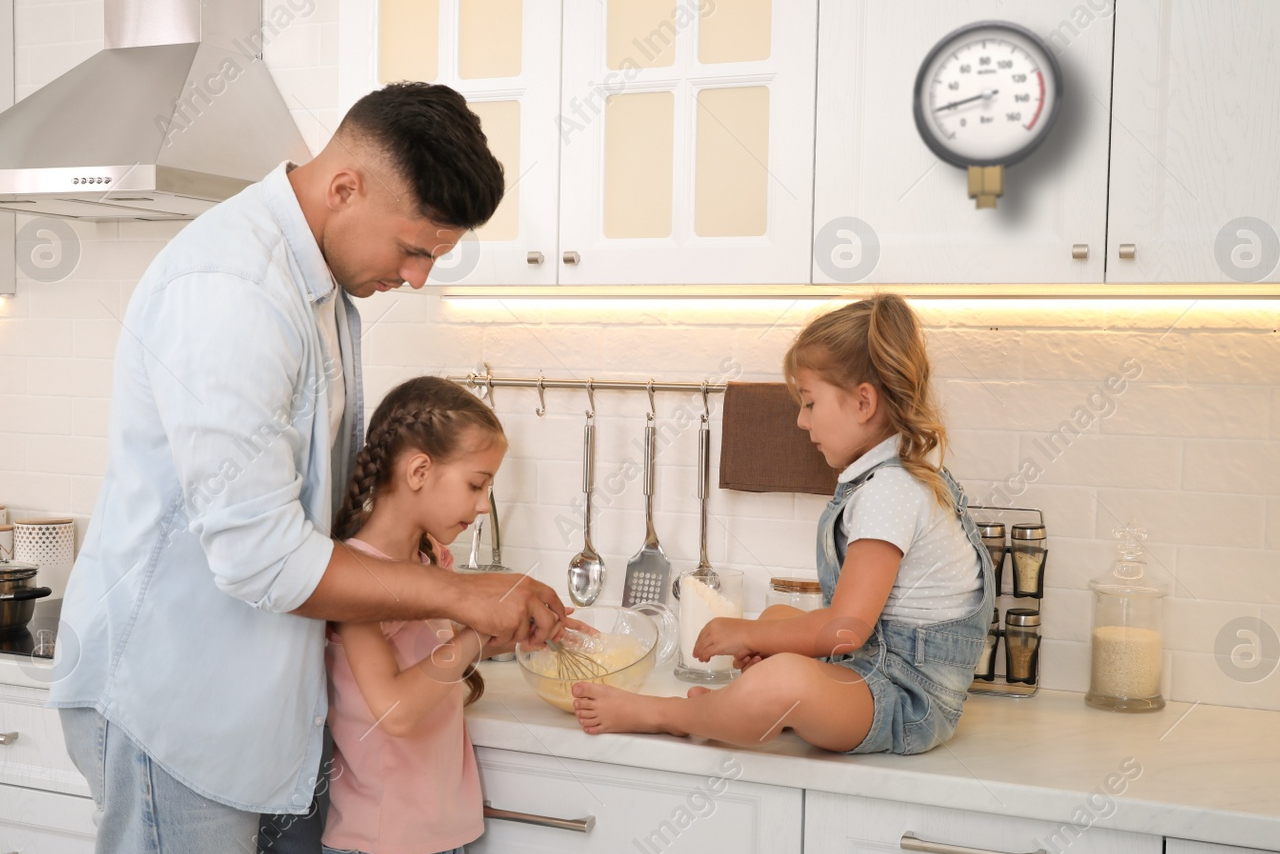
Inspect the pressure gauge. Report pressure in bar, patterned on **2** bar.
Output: **20** bar
